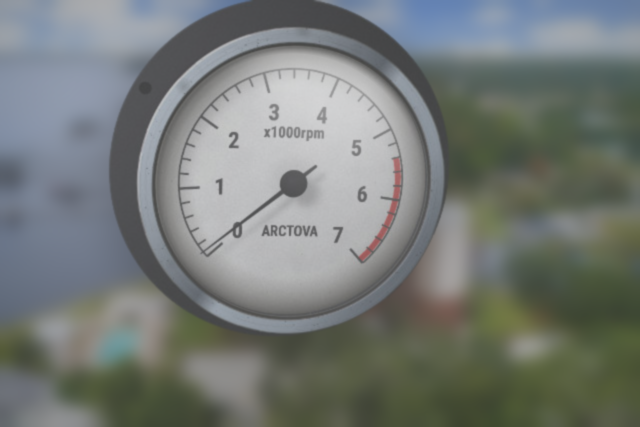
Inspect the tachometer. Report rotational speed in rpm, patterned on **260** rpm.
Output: **100** rpm
